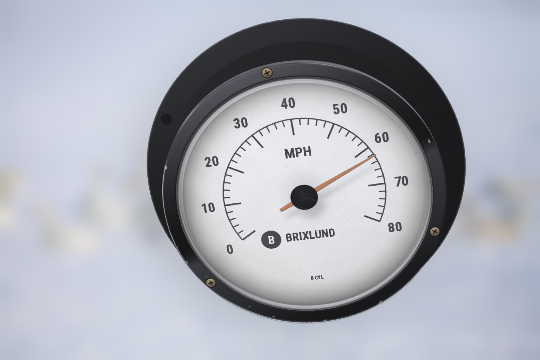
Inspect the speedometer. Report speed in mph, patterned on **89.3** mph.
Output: **62** mph
